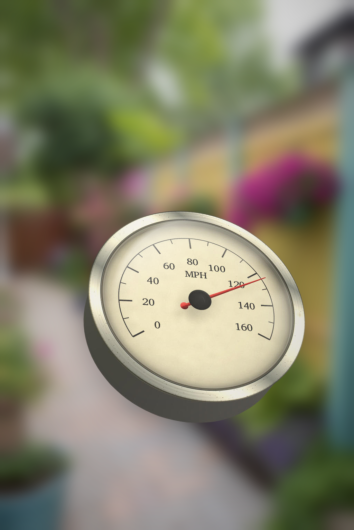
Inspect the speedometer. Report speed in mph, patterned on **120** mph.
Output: **125** mph
